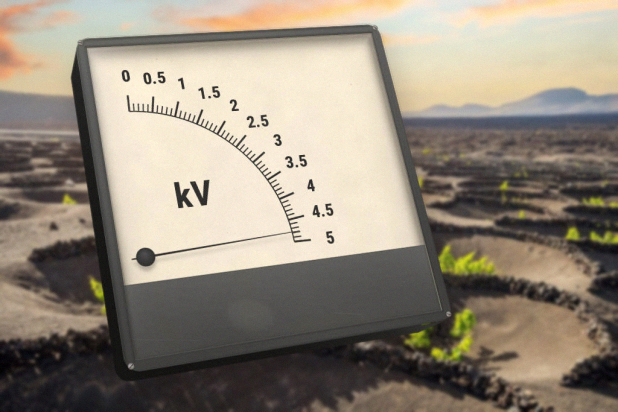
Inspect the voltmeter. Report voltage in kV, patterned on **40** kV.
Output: **4.8** kV
